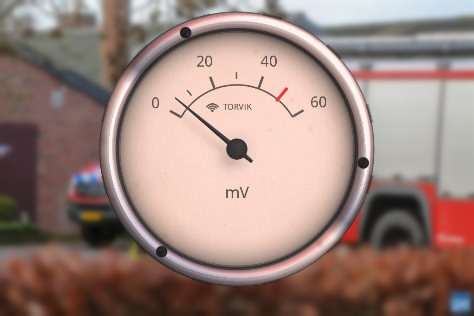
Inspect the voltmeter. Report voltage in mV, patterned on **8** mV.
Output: **5** mV
